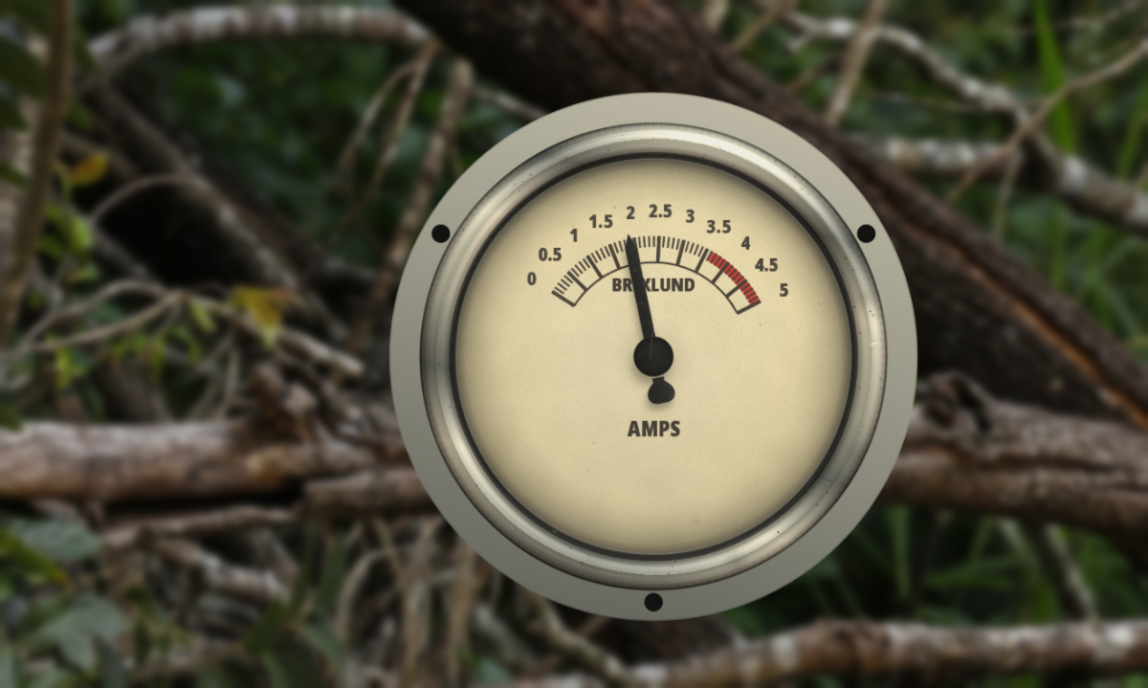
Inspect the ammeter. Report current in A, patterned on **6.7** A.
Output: **1.9** A
